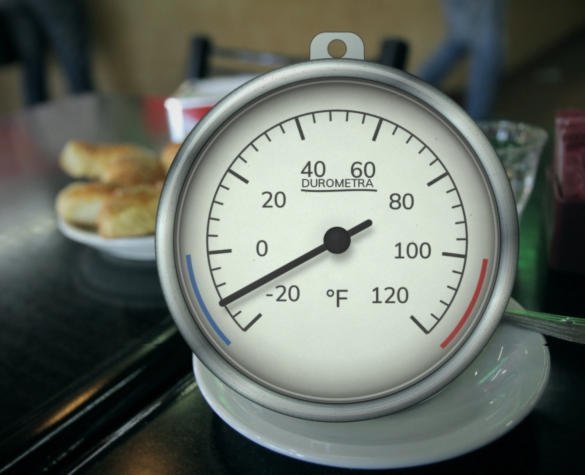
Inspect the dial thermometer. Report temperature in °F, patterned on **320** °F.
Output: **-12** °F
